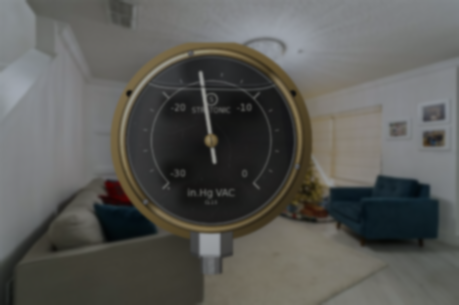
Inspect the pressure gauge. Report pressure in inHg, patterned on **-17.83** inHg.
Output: **-16** inHg
